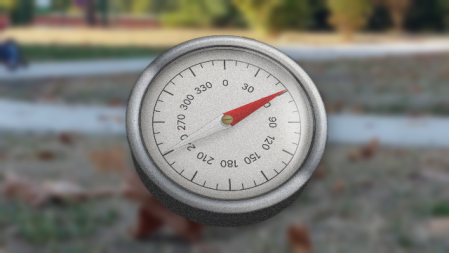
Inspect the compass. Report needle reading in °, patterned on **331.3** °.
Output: **60** °
